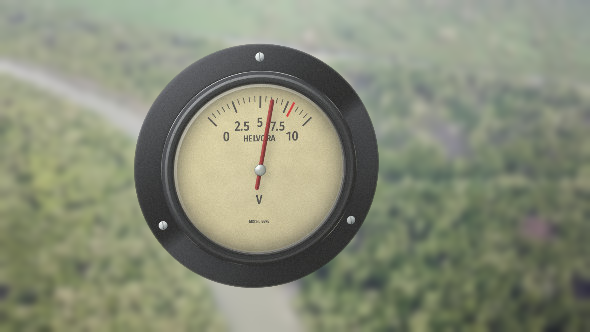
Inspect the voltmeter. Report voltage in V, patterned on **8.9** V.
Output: **6** V
